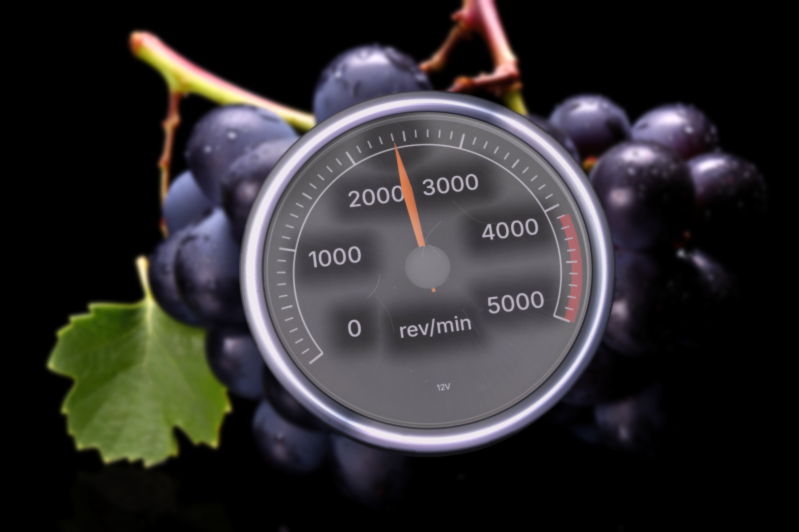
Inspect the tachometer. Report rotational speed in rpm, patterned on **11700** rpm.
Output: **2400** rpm
